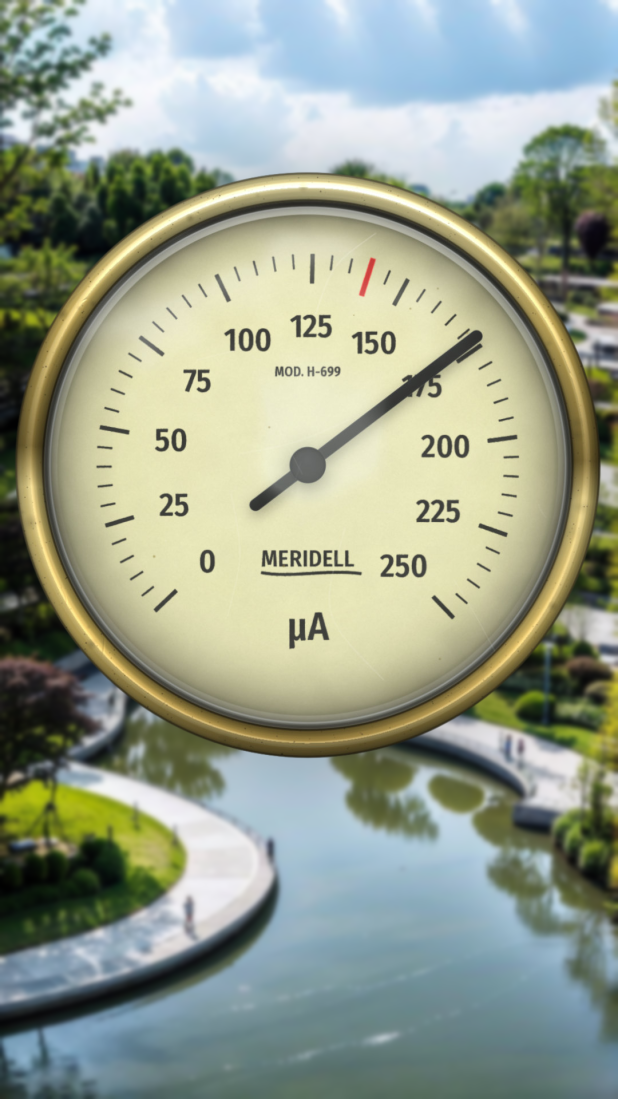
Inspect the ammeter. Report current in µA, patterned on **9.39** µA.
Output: **172.5** µA
